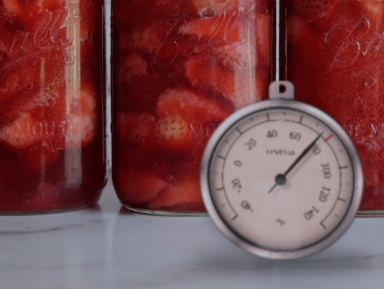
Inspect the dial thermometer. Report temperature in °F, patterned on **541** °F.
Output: **75** °F
